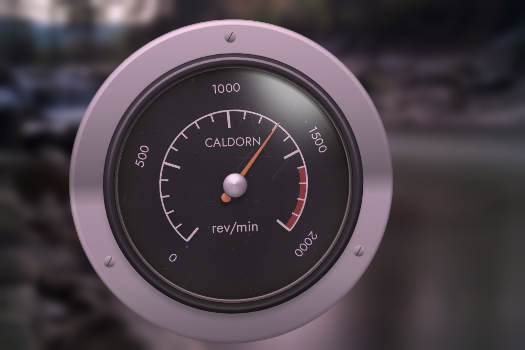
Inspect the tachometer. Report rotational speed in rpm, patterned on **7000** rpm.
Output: **1300** rpm
